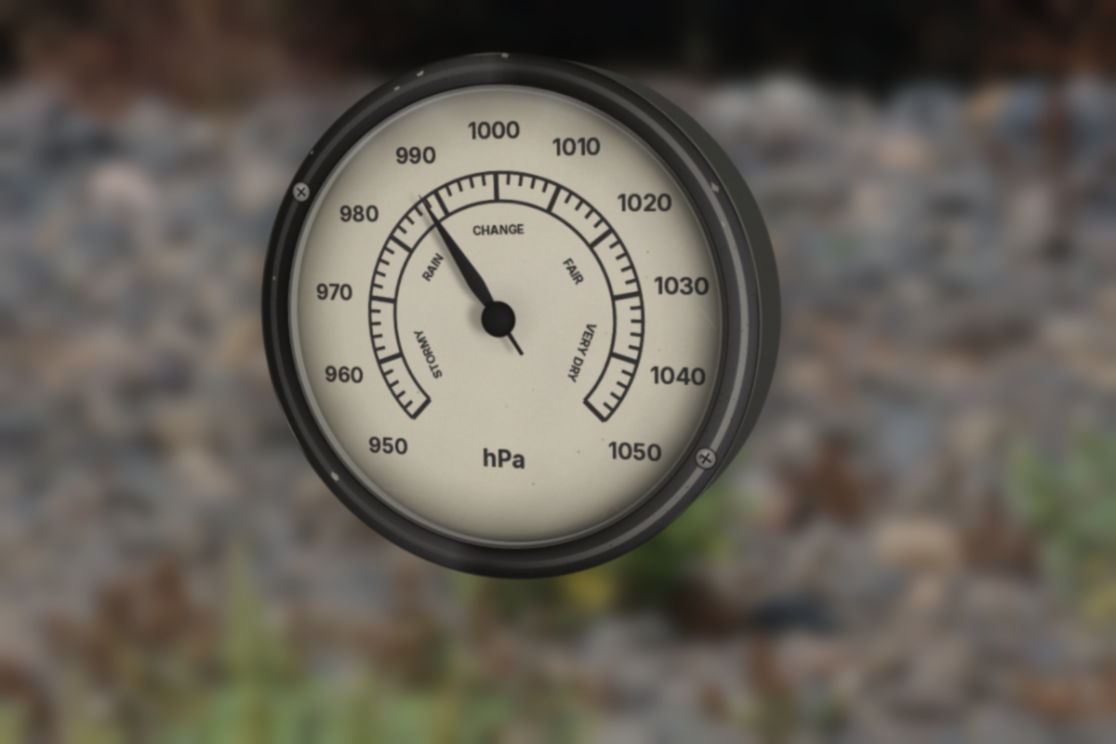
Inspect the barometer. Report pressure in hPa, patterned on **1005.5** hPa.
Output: **988** hPa
